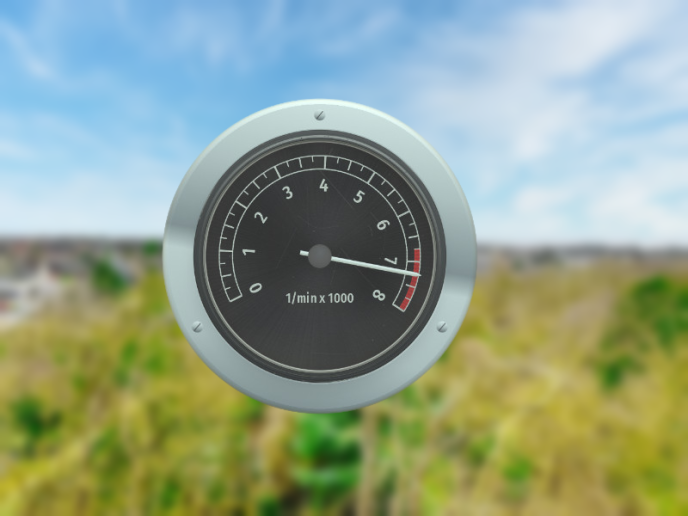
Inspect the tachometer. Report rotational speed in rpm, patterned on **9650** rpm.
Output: **7250** rpm
